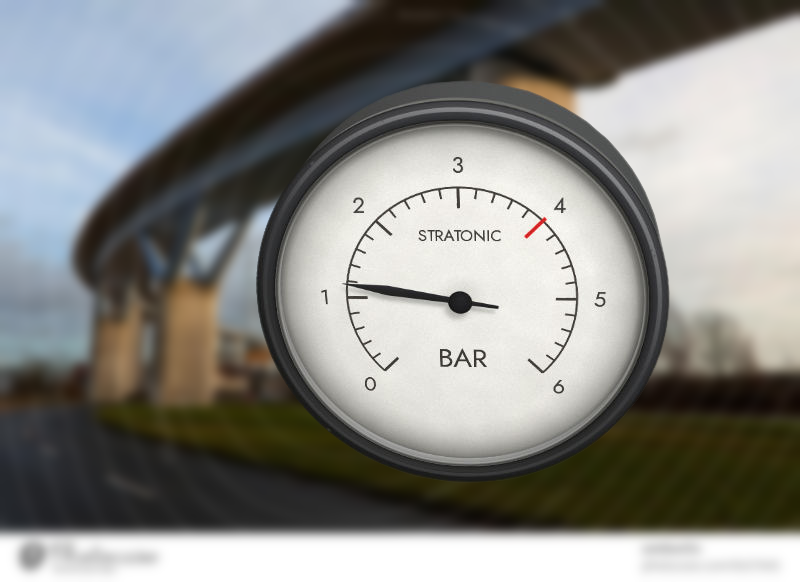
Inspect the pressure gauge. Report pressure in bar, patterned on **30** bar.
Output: **1.2** bar
